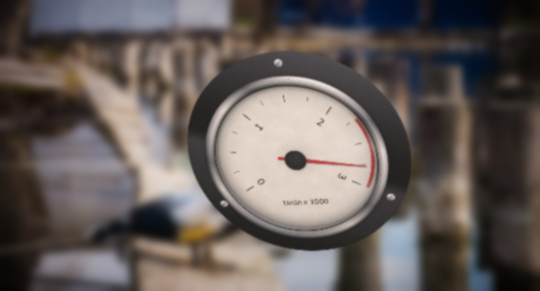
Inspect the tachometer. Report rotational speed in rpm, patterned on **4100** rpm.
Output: **2750** rpm
